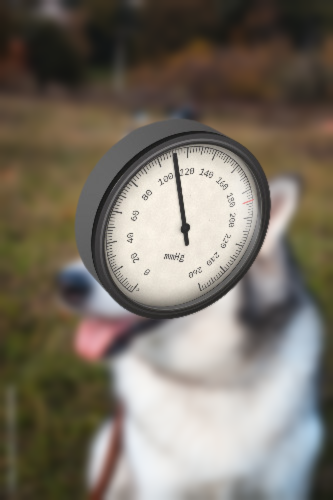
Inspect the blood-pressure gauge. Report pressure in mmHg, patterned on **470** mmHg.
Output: **110** mmHg
